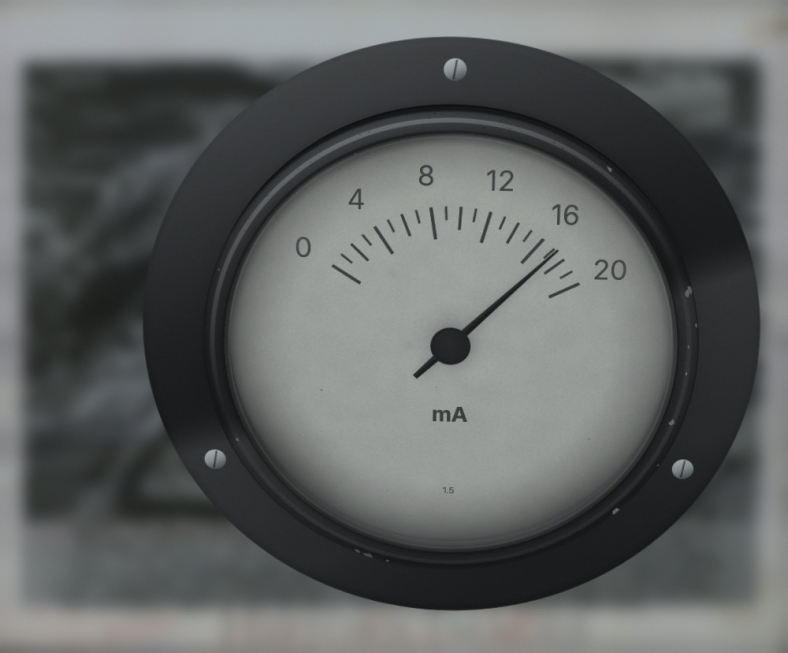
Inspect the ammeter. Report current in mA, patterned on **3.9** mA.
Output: **17** mA
